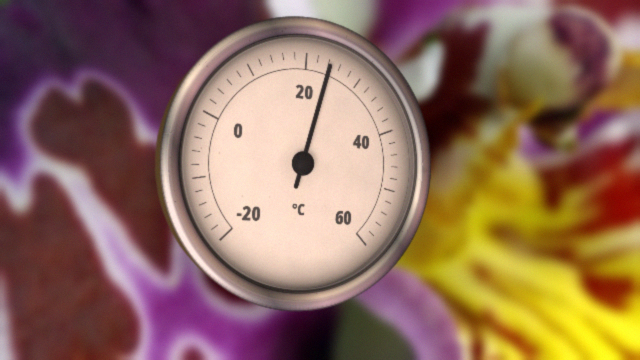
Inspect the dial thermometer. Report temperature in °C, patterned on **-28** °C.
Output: **24** °C
